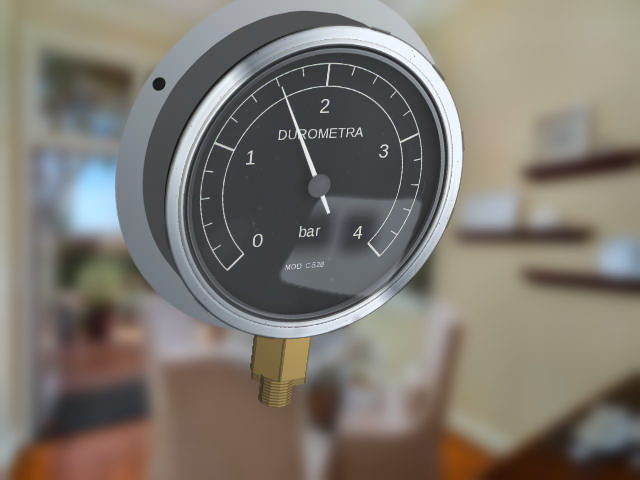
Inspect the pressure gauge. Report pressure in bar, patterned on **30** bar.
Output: **1.6** bar
